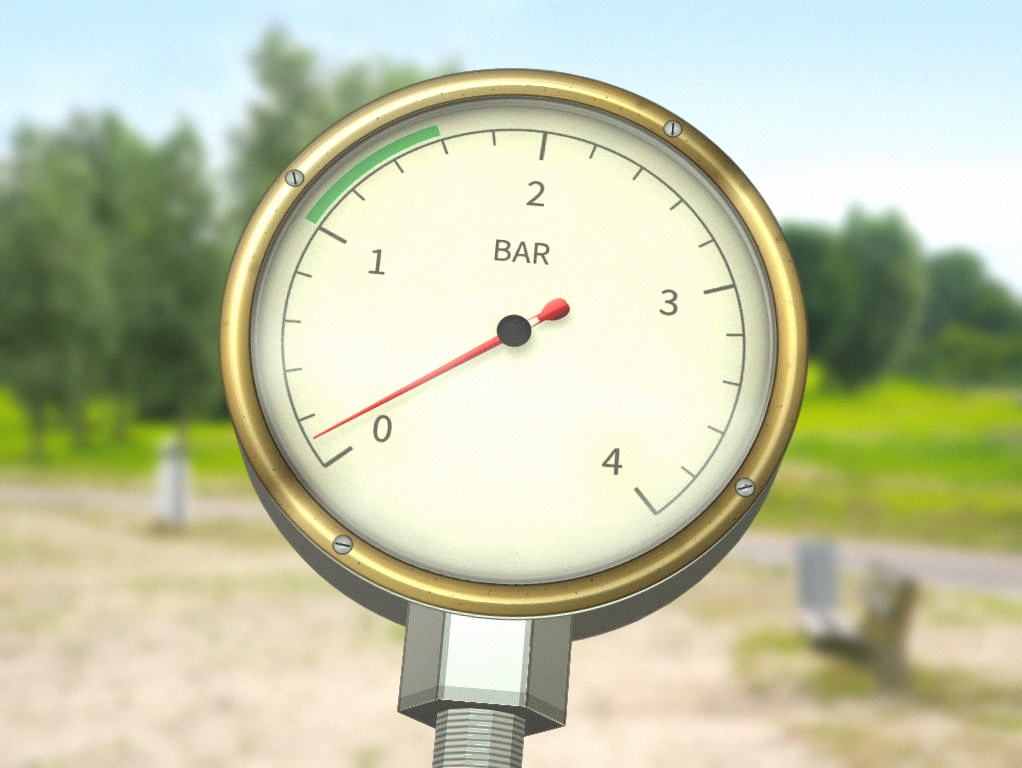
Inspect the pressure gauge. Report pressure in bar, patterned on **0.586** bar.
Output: **0.1** bar
